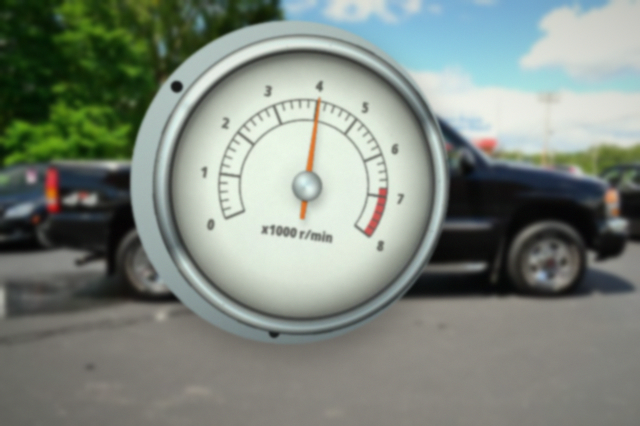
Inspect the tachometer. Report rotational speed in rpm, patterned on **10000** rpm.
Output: **4000** rpm
